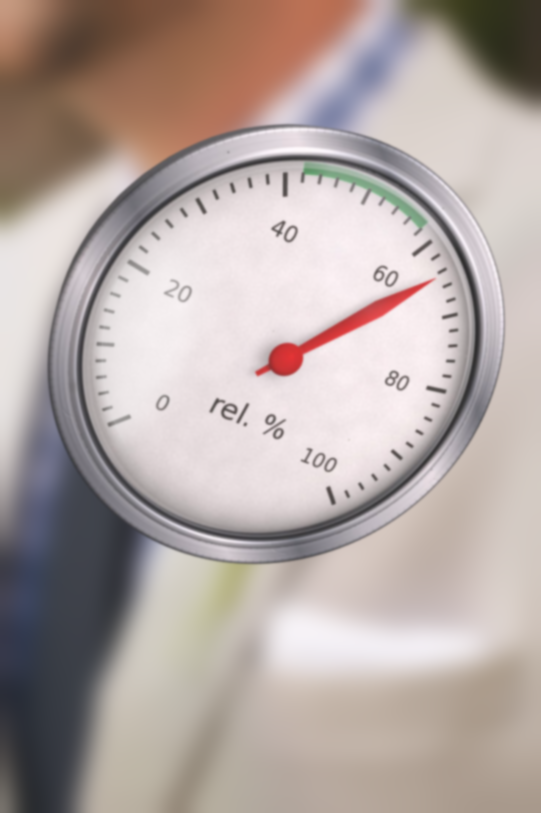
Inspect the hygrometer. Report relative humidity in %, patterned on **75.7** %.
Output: **64** %
